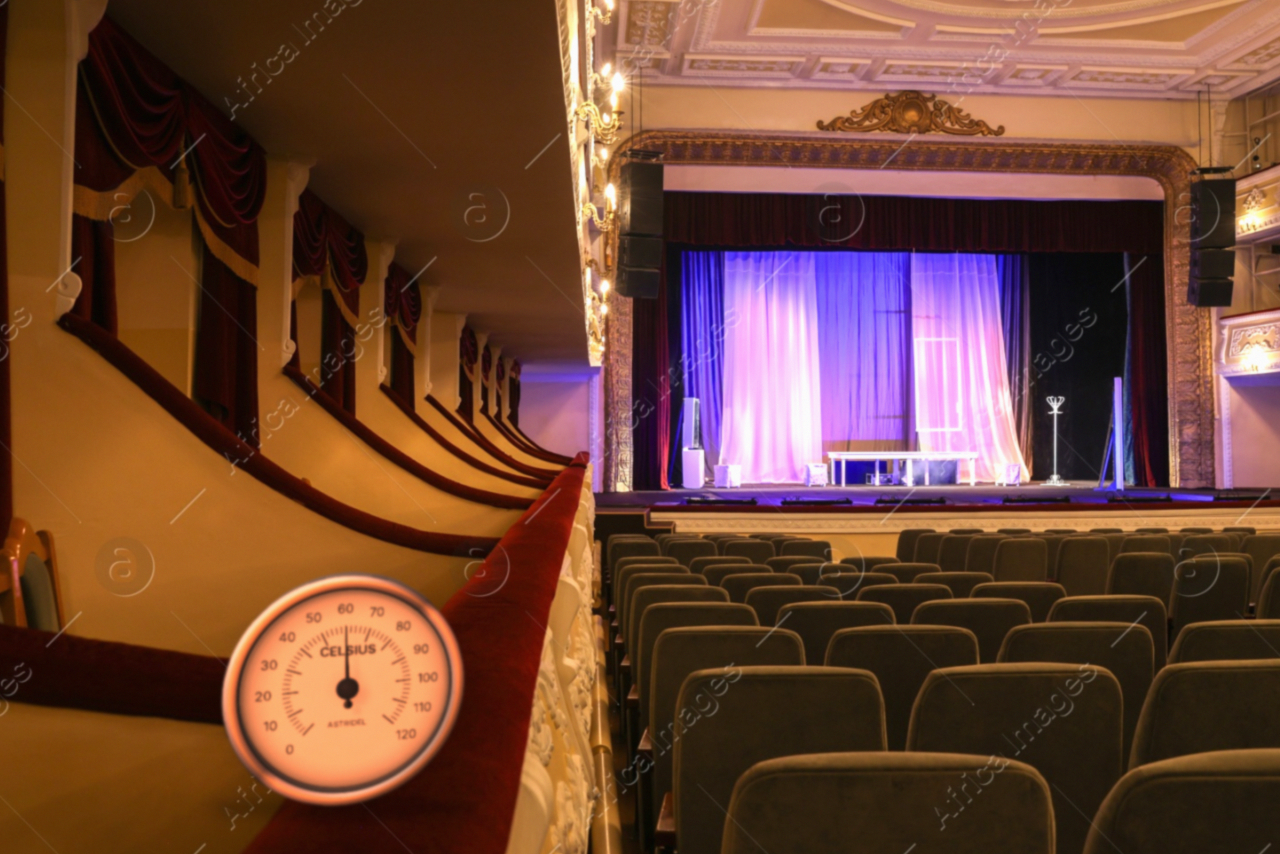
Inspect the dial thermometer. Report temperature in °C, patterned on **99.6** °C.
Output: **60** °C
